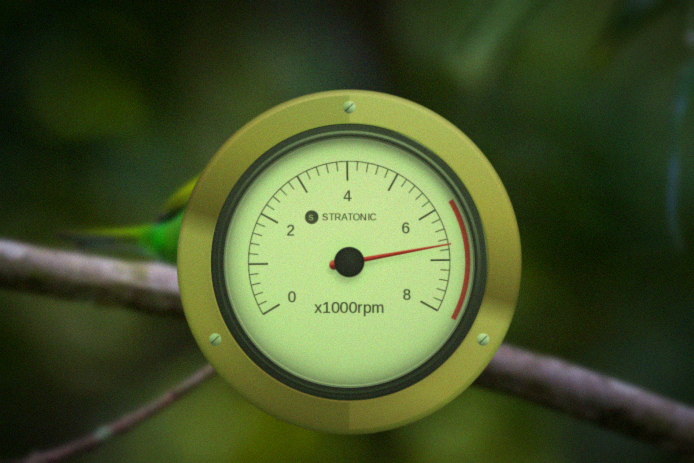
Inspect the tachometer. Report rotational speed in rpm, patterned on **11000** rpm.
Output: **6700** rpm
